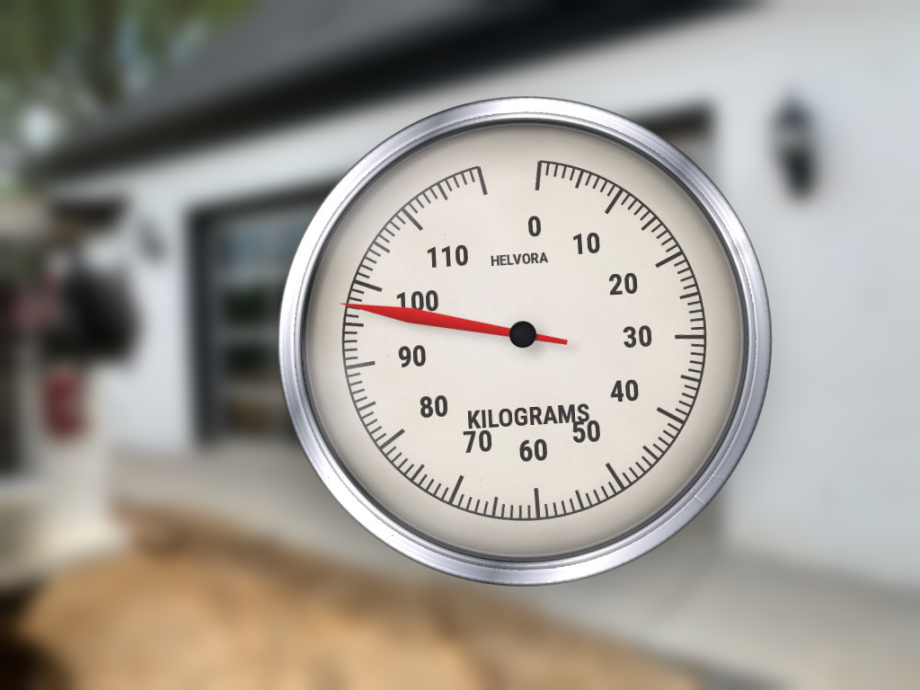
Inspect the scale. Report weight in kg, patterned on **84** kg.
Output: **97** kg
